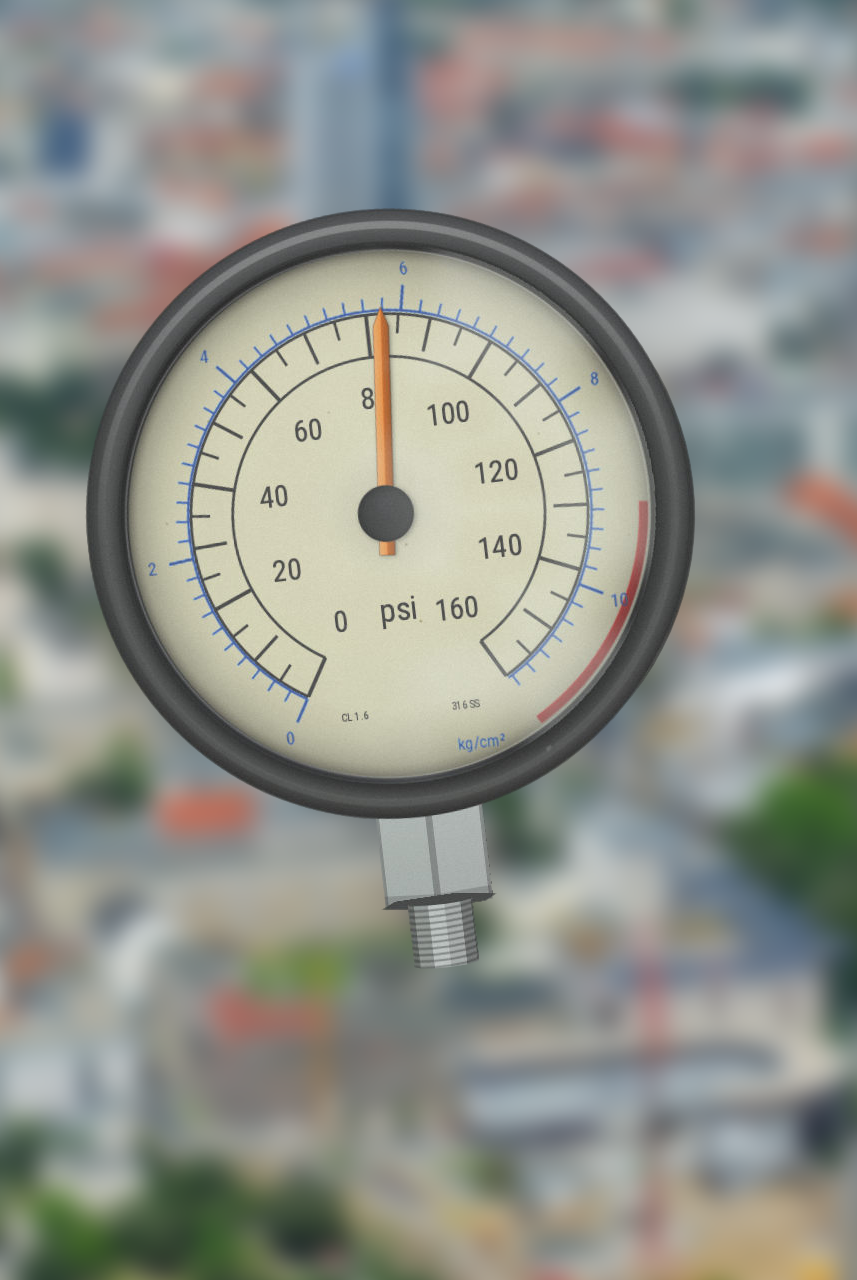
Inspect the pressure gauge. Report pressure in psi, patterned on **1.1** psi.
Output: **82.5** psi
